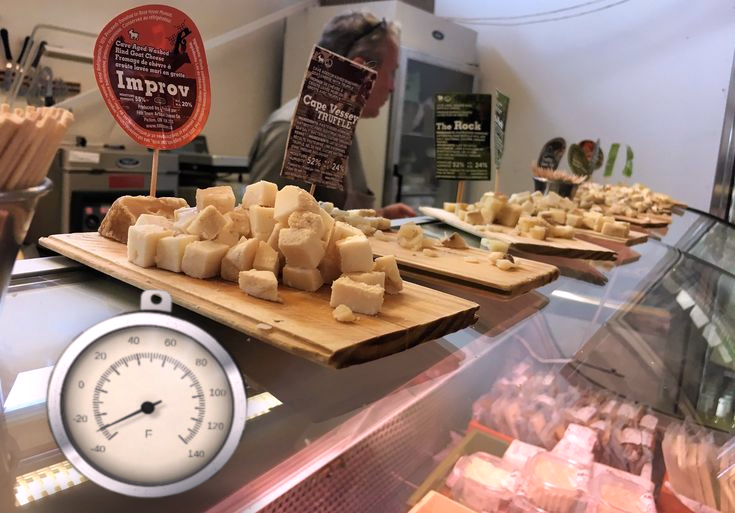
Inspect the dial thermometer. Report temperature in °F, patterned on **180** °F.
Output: **-30** °F
